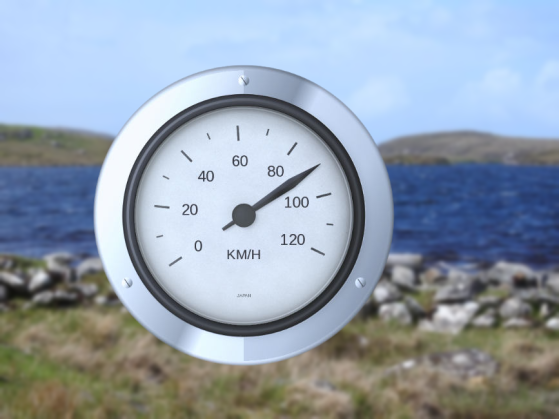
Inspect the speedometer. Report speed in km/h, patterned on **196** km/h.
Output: **90** km/h
